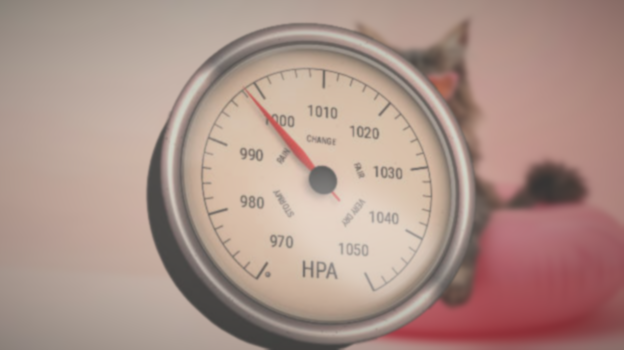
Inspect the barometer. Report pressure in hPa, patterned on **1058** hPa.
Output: **998** hPa
